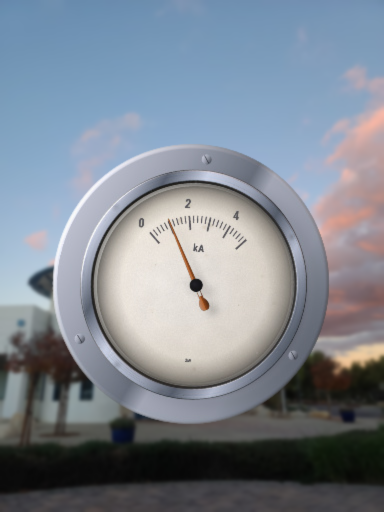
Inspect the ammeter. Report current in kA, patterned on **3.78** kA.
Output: **1** kA
